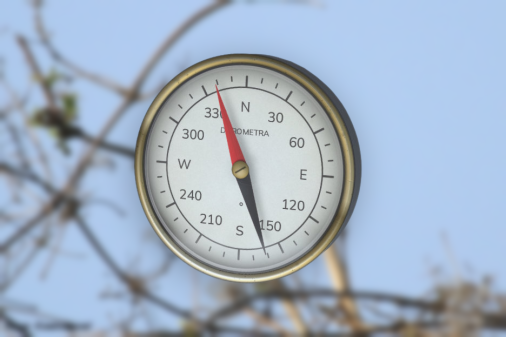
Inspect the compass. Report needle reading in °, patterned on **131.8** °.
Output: **340** °
